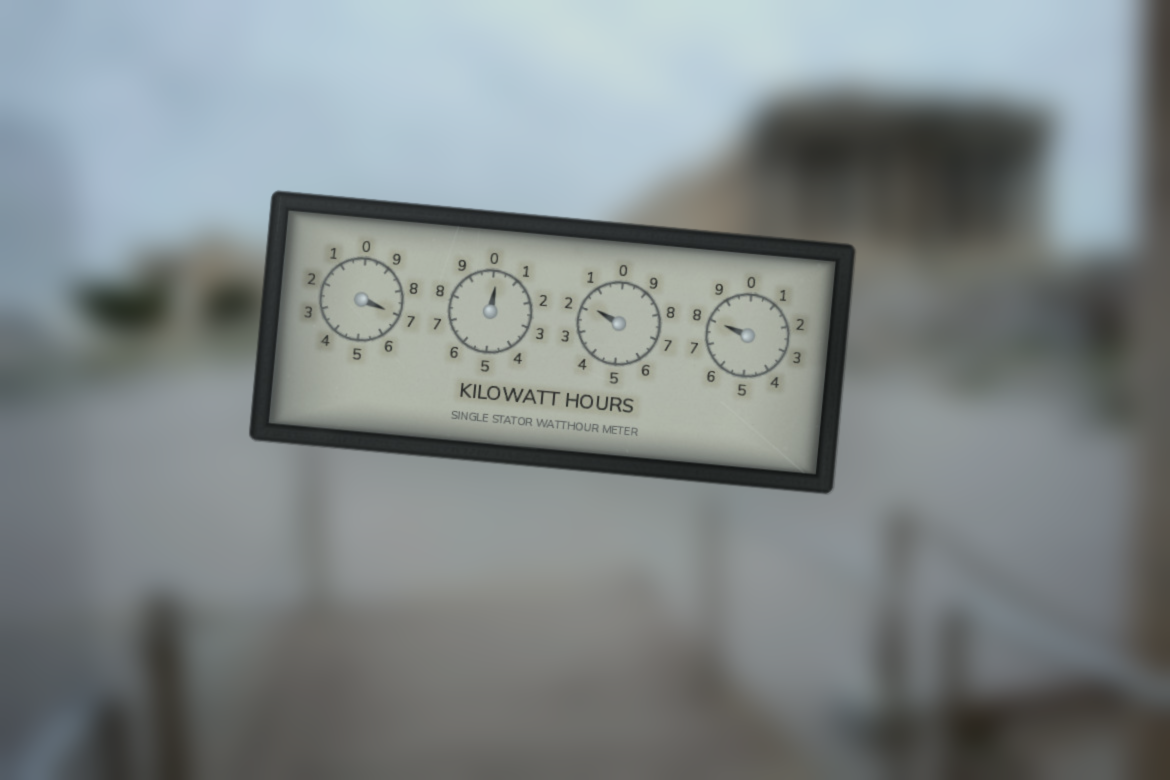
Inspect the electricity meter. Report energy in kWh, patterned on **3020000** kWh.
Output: **7018** kWh
